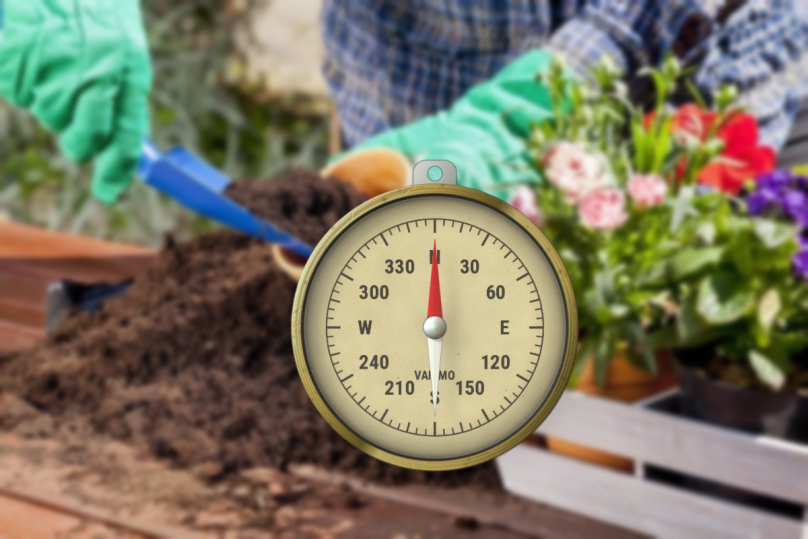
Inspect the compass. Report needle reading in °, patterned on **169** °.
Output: **0** °
